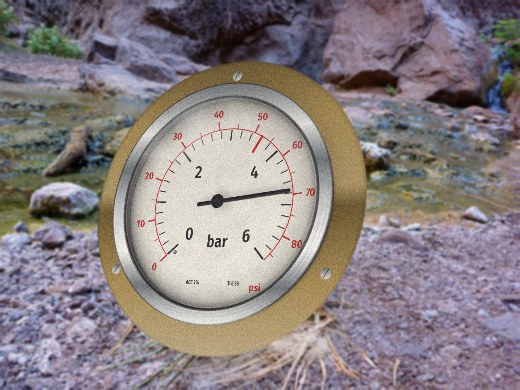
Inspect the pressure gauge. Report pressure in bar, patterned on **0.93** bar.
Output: **4.8** bar
